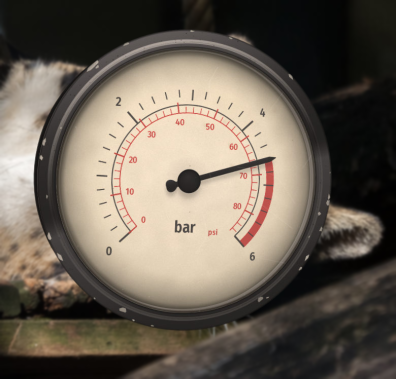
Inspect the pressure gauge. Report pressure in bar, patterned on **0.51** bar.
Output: **4.6** bar
